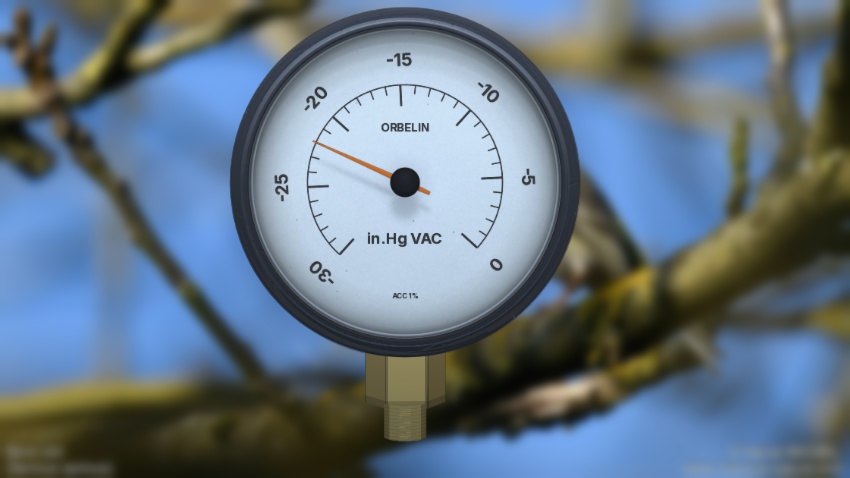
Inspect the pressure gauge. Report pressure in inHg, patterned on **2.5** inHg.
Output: **-22** inHg
